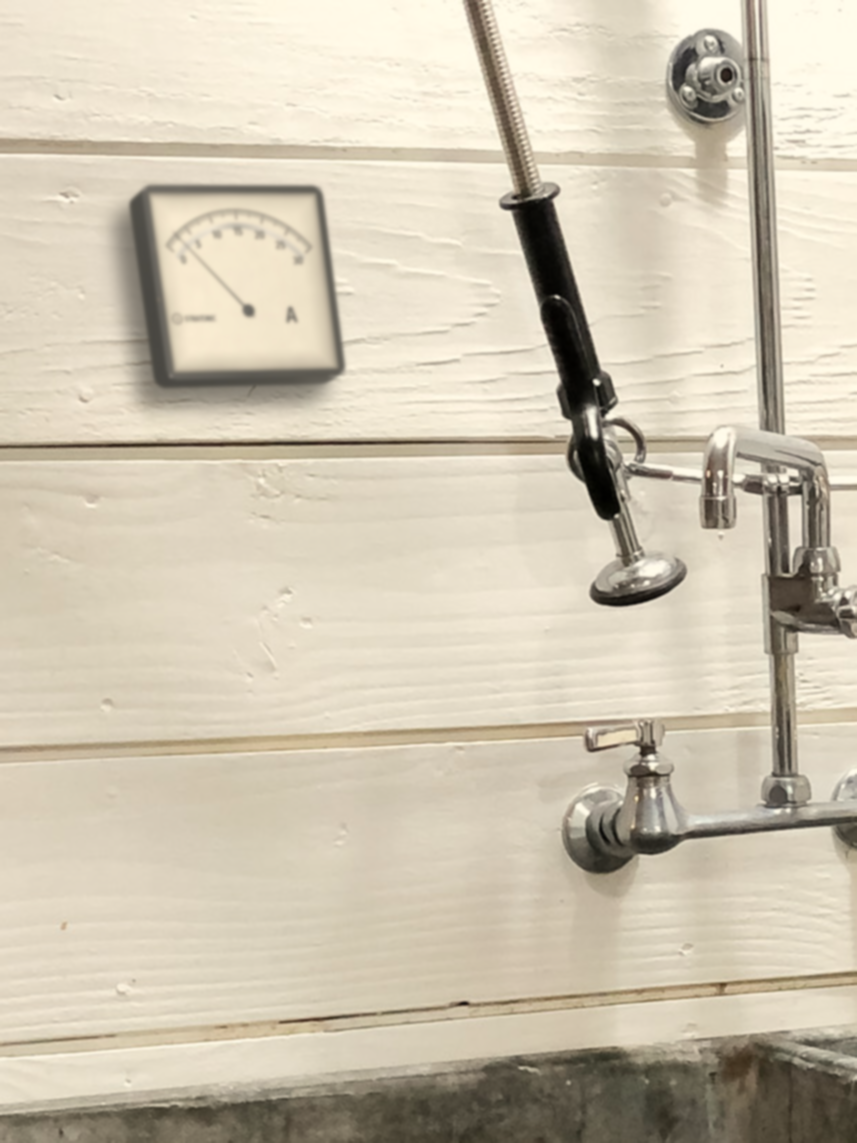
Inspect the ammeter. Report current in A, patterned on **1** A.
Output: **2.5** A
